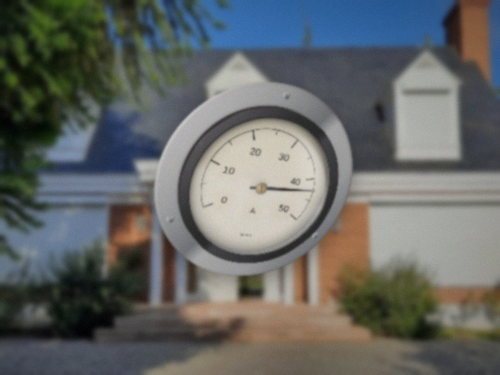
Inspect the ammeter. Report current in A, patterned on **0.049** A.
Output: **42.5** A
